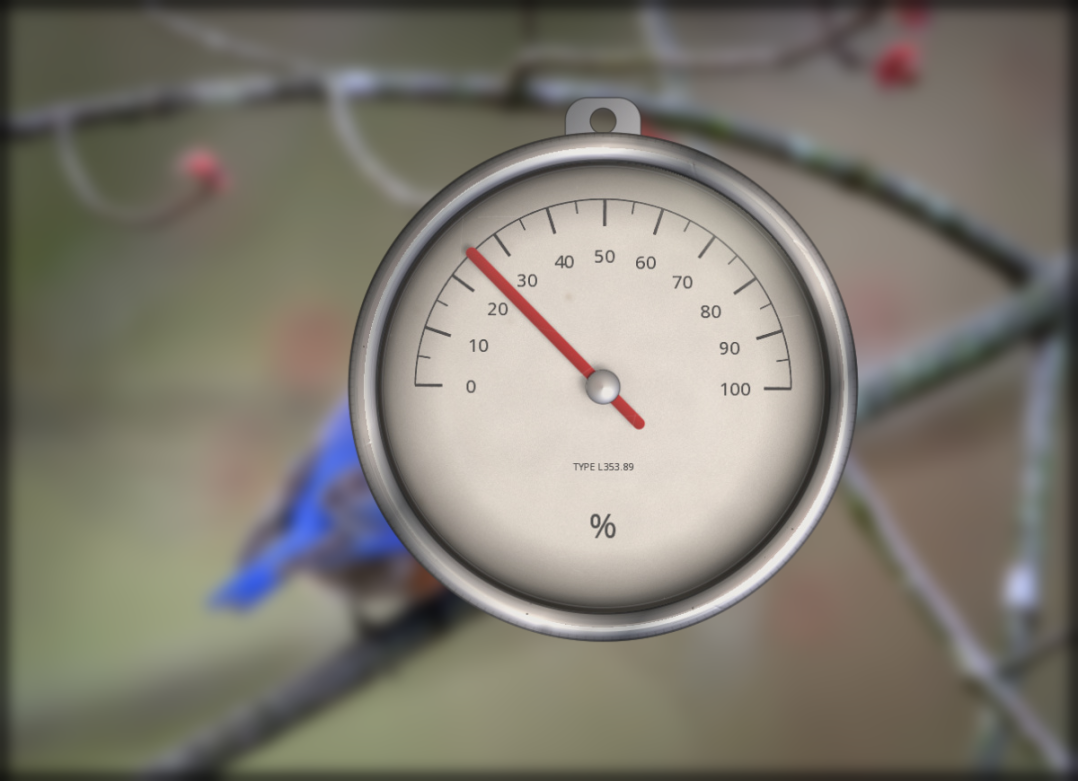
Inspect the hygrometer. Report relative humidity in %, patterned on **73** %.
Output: **25** %
